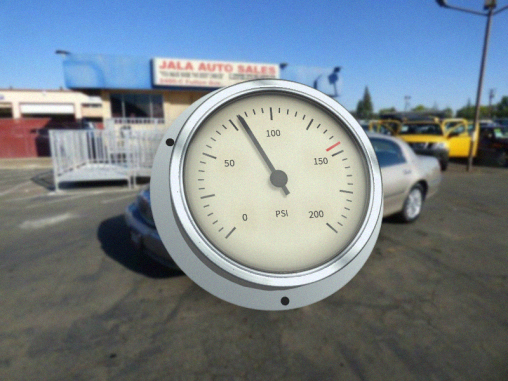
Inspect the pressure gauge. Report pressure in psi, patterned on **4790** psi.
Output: **80** psi
